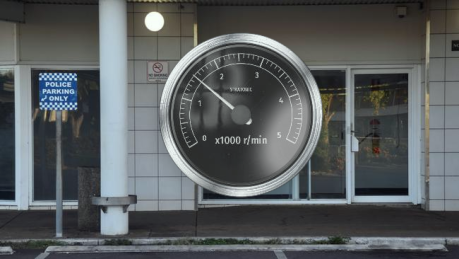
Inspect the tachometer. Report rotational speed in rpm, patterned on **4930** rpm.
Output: **1500** rpm
